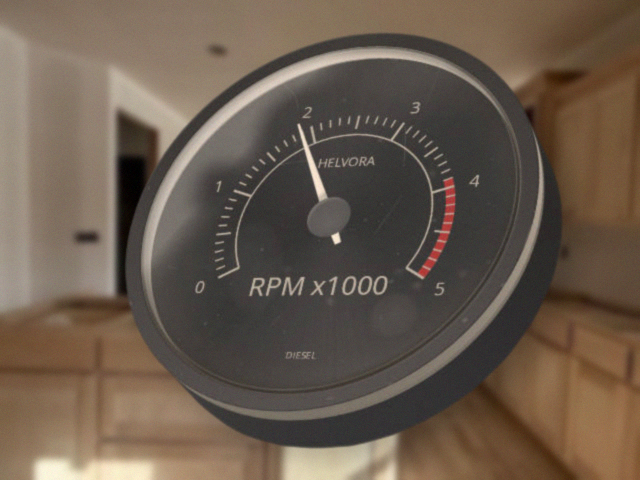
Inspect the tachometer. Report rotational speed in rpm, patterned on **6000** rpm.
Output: **1900** rpm
